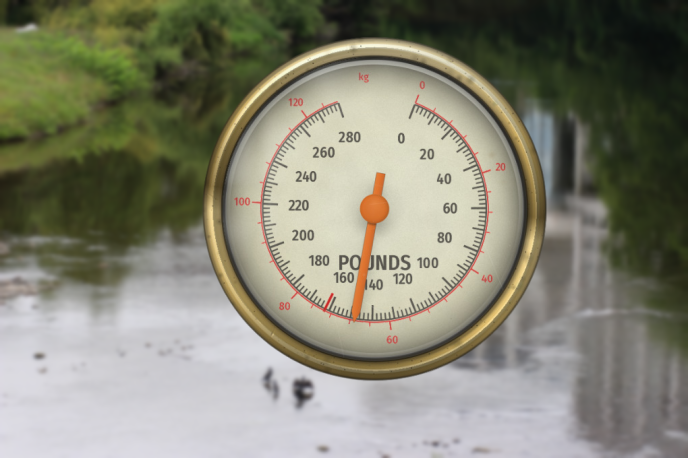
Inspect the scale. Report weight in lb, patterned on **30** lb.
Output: **148** lb
